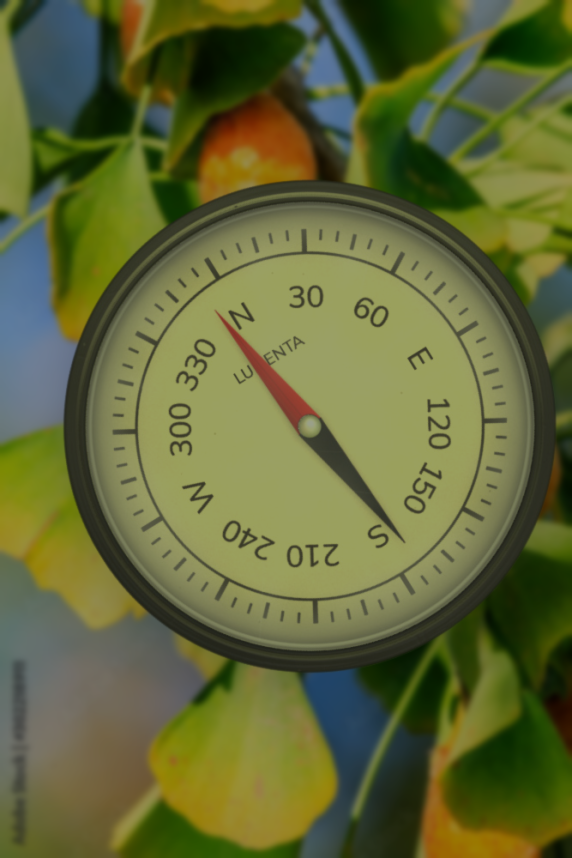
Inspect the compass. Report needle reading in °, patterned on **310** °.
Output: **352.5** °
